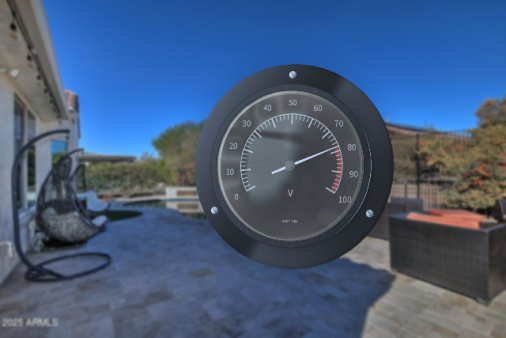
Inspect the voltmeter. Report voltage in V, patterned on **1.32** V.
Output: **78** V
